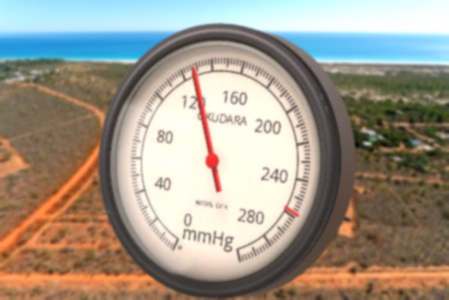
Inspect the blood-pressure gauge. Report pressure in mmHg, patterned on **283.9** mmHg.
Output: **130** mmHg
